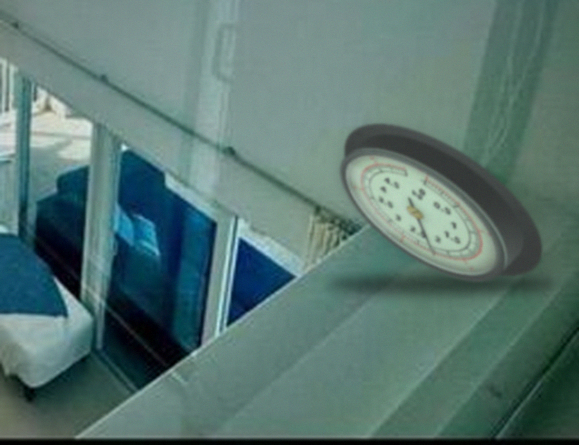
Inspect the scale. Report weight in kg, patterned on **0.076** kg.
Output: **2.25** kg
